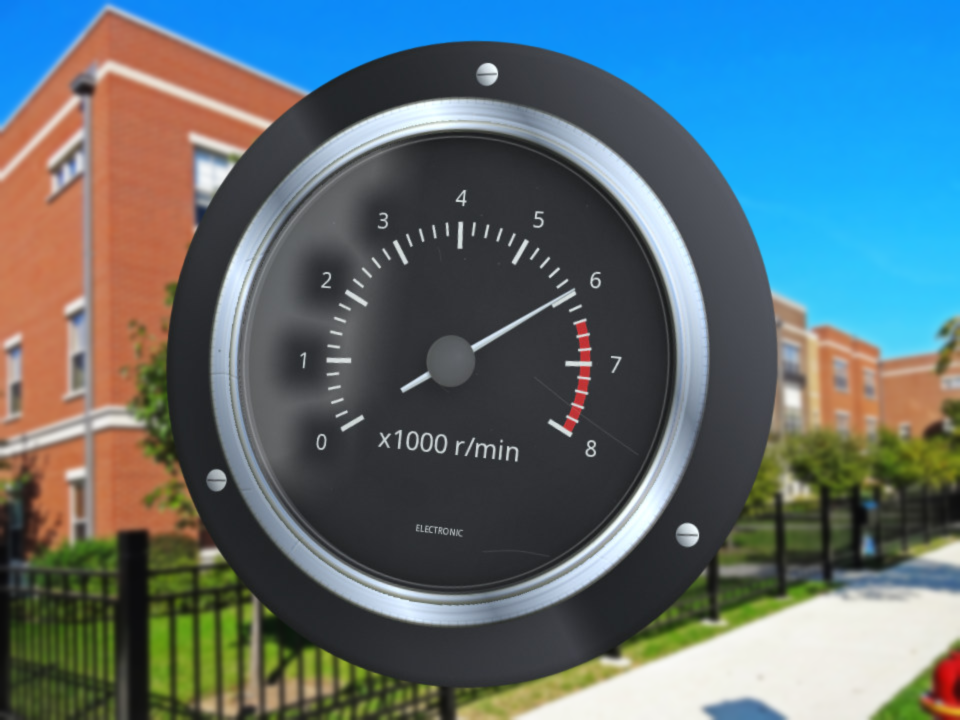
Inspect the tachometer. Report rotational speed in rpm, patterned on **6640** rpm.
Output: **6000** rpm
